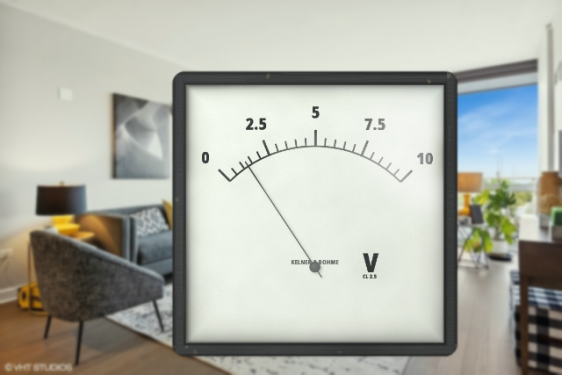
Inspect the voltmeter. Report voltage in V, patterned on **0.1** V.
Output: **1.25** V
